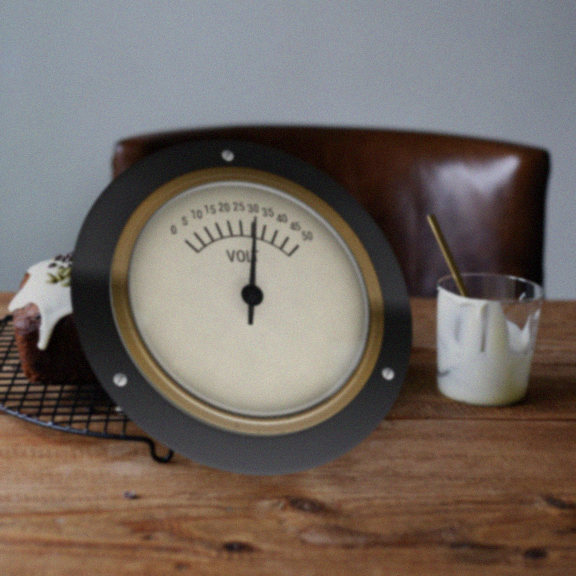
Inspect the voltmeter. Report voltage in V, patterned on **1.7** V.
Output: **30** V
